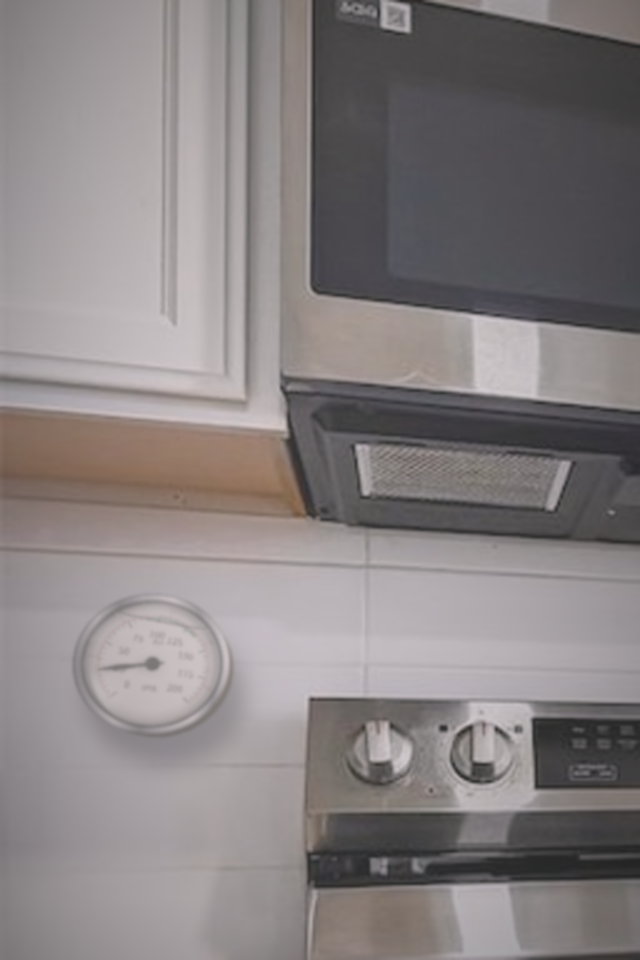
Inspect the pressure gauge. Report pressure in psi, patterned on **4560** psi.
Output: **25** psi
